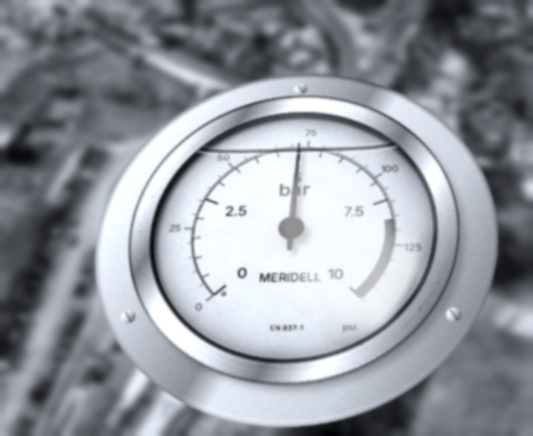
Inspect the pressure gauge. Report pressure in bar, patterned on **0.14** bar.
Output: **5** bar
